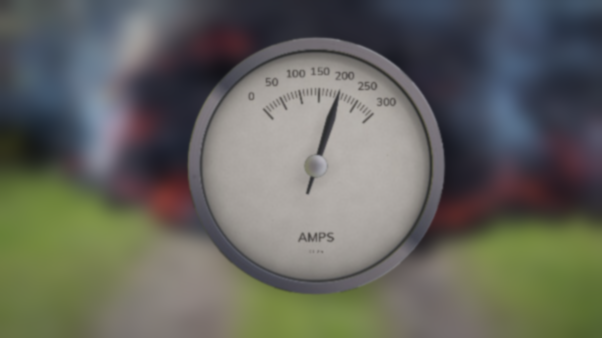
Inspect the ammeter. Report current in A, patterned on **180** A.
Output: **200** A
